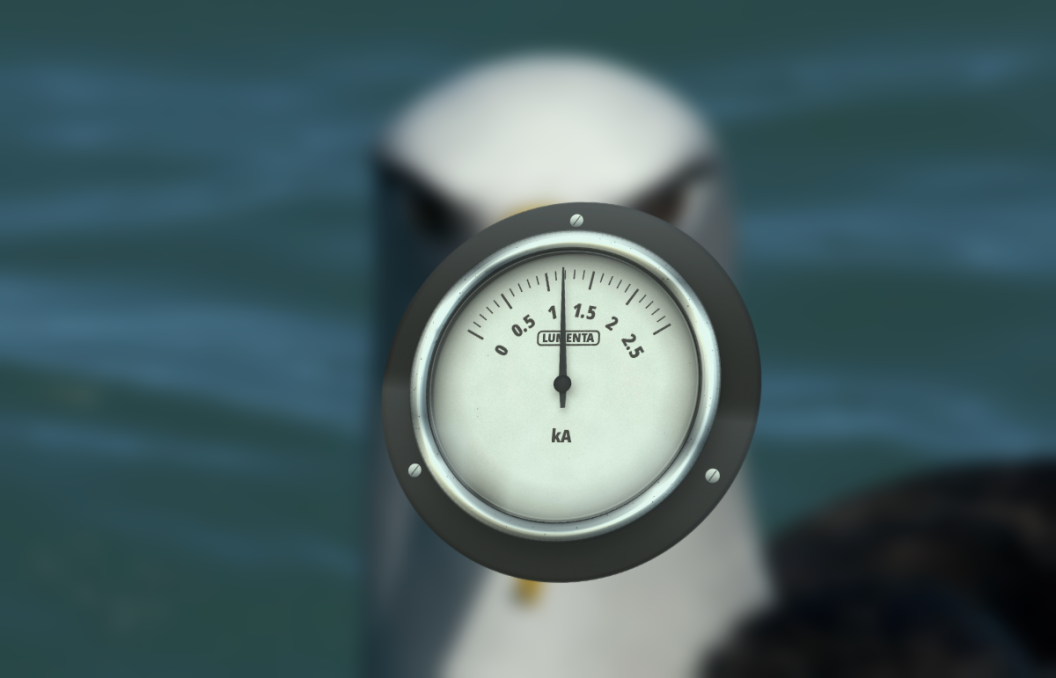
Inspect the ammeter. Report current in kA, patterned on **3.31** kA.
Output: **1.2** kA
